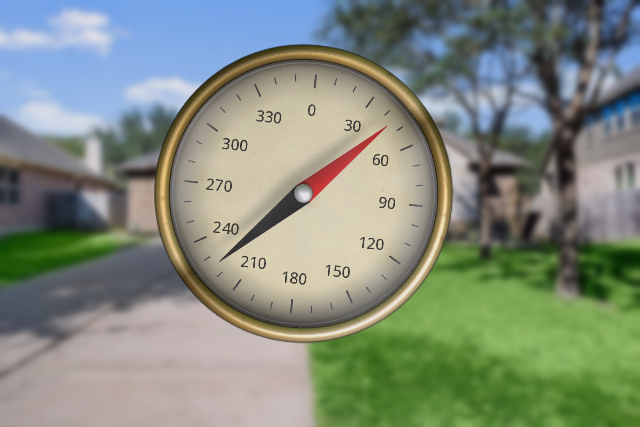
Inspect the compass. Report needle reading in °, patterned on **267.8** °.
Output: **45** °
